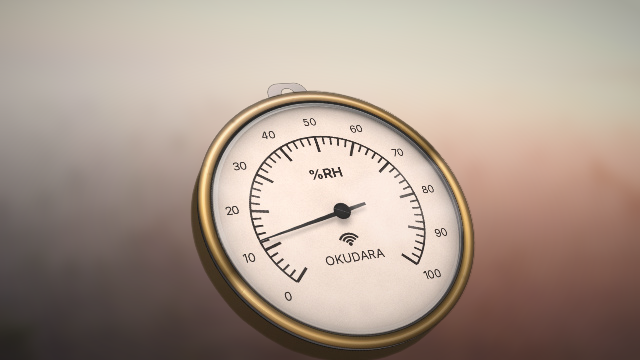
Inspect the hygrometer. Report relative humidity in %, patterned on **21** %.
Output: **12** %
